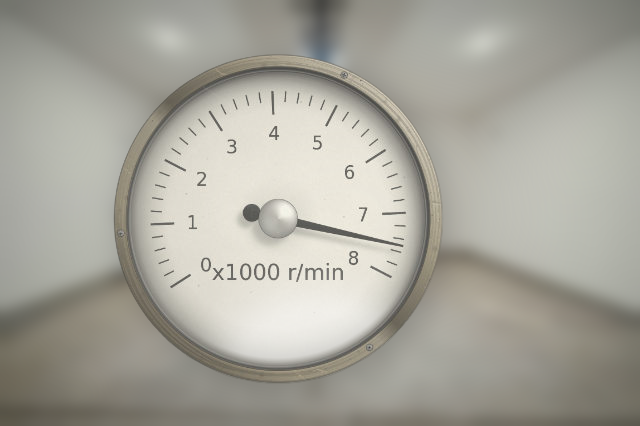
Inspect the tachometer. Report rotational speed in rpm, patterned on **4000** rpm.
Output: **7500** rpm
